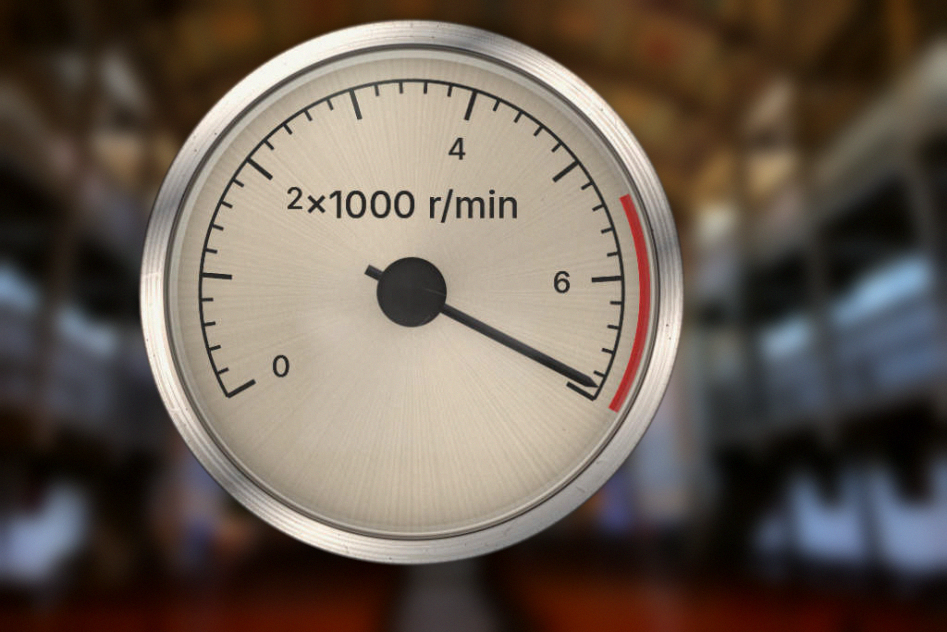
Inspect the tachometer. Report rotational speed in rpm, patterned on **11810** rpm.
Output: **6900** rpm
